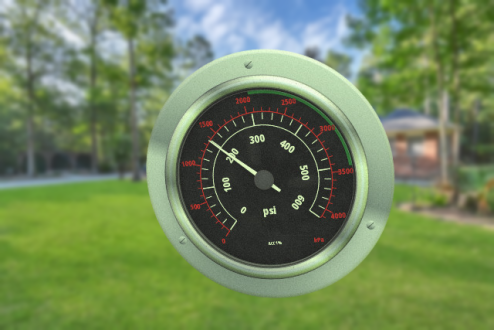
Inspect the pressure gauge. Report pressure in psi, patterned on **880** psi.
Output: **200** psi
